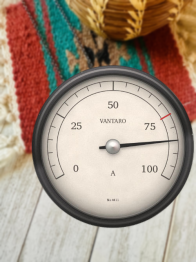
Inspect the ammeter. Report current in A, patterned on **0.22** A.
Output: **85** A
